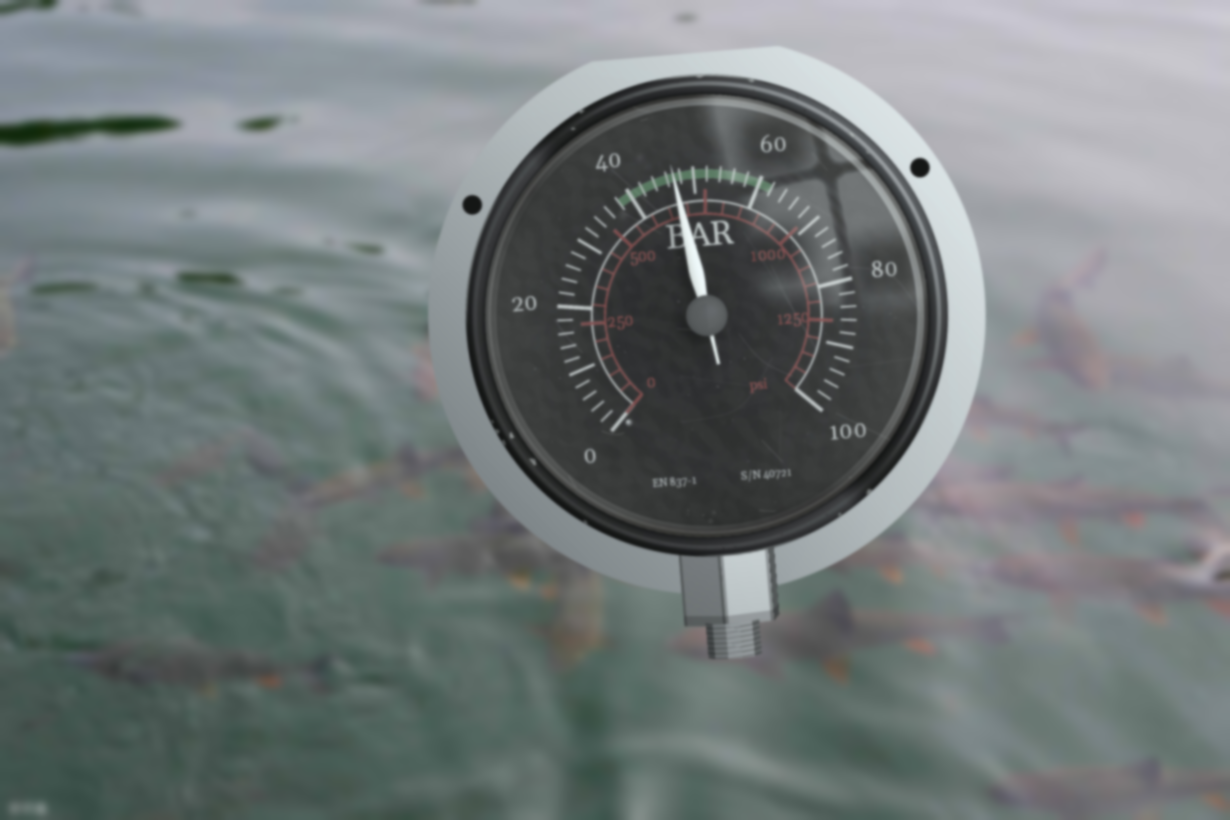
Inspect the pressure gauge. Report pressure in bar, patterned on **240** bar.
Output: **47** bar
